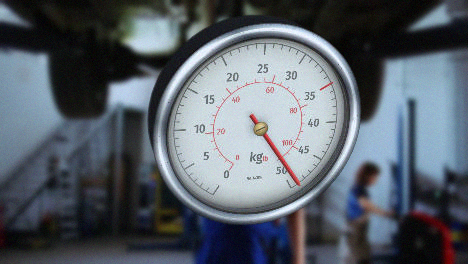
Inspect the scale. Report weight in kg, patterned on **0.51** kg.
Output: **49** kg
